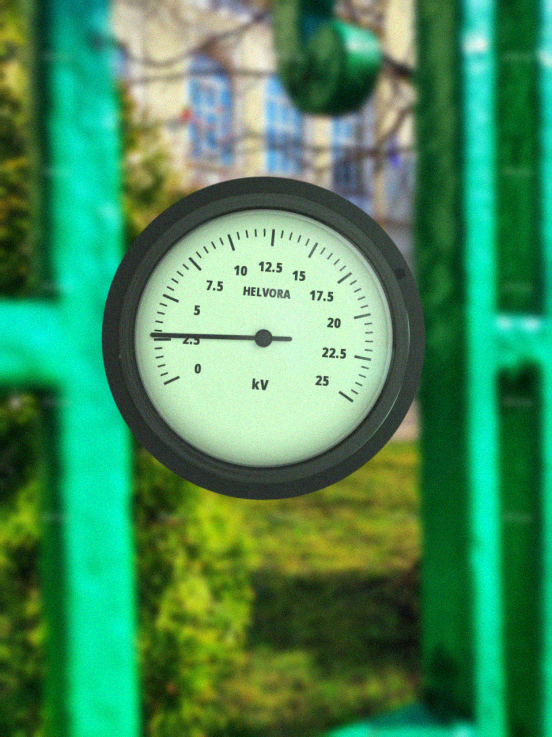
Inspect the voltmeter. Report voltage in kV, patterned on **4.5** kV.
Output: **2.75** kV
